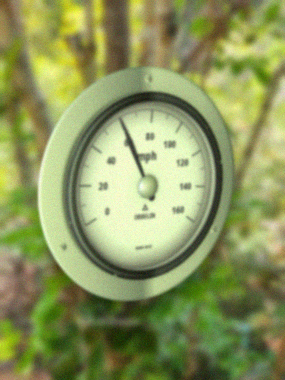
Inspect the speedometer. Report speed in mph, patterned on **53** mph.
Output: **60** mph
